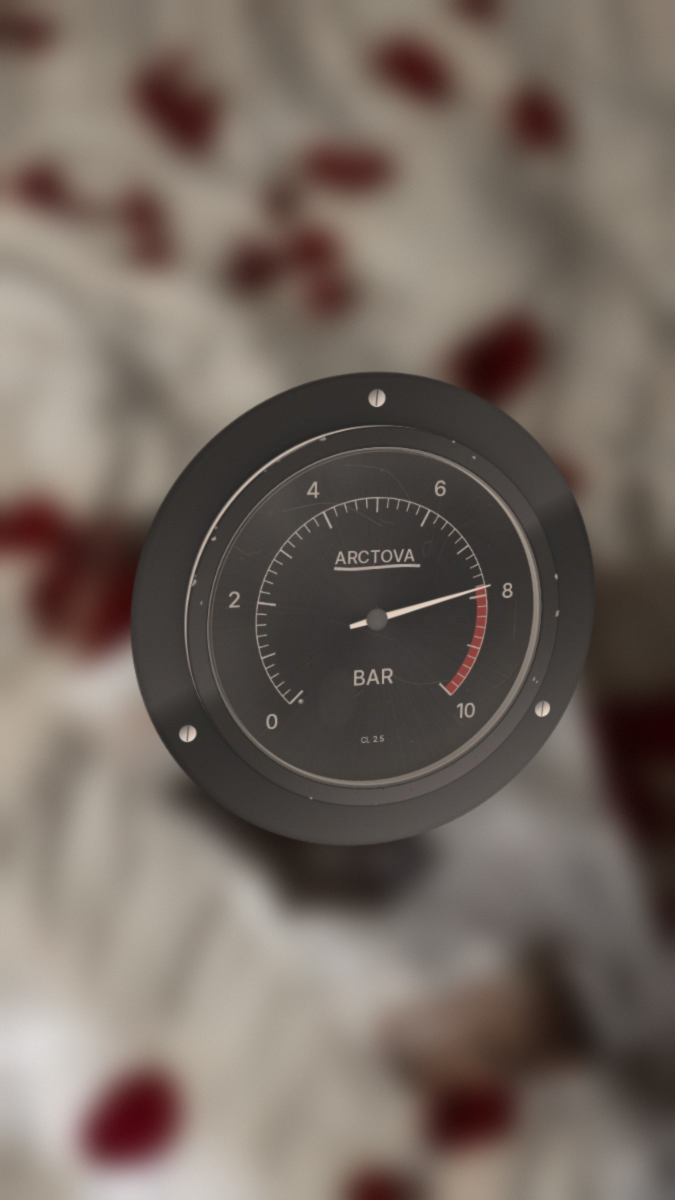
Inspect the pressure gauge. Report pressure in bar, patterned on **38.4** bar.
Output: **7.8** bar
